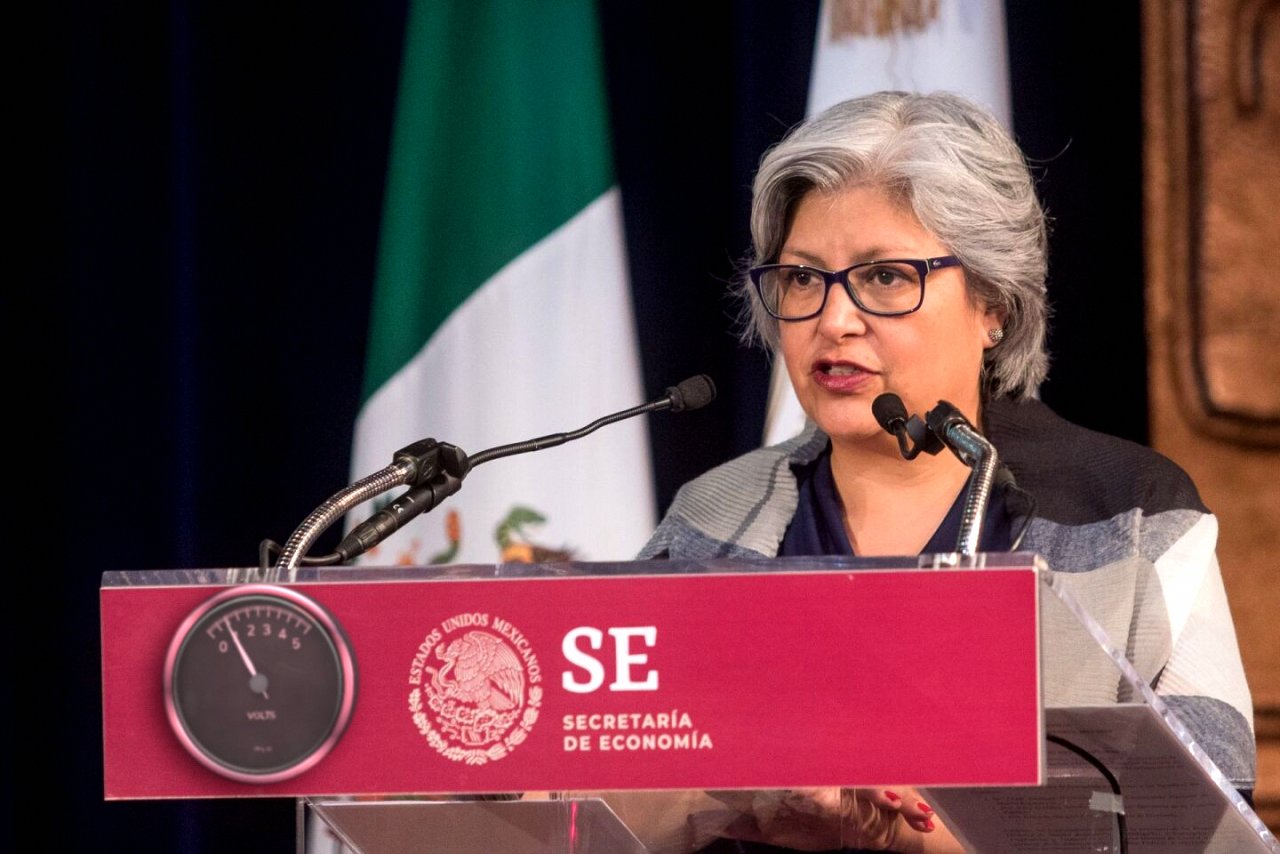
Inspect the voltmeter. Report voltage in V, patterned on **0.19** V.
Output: **1** V
